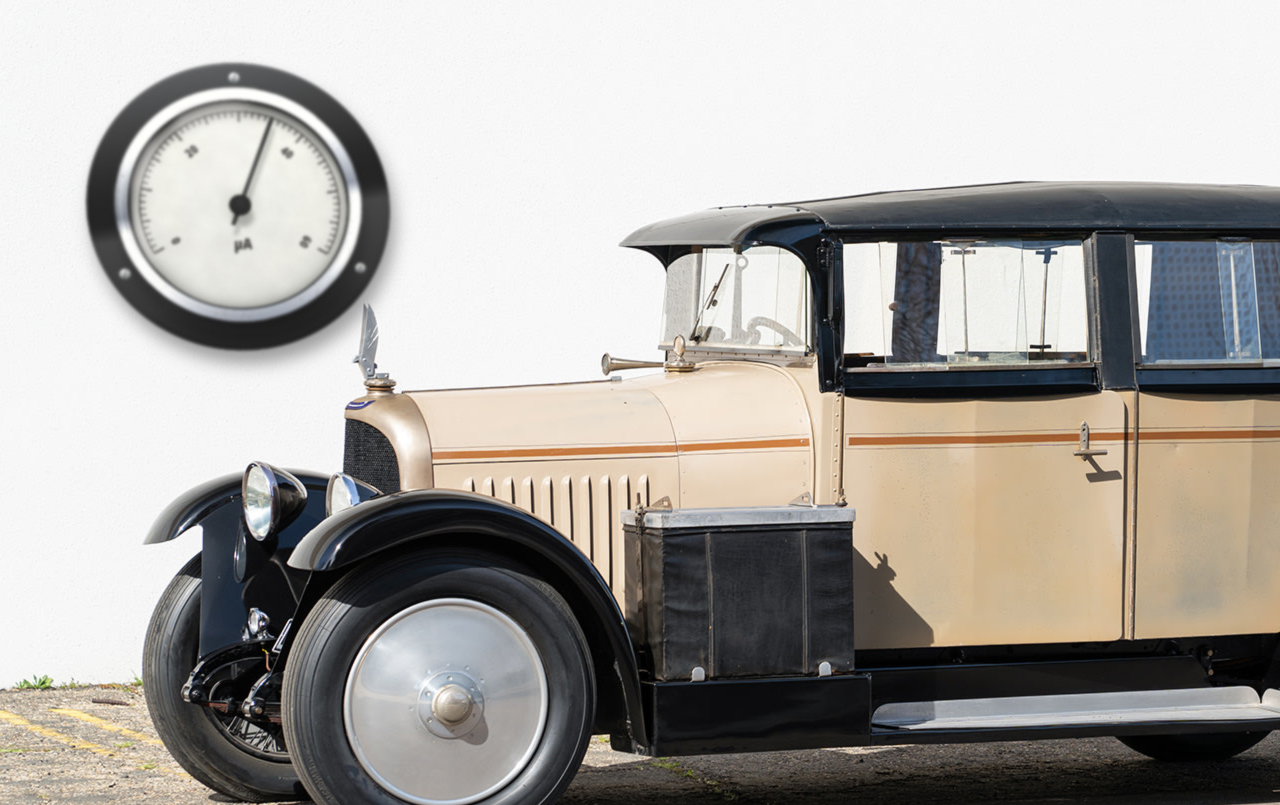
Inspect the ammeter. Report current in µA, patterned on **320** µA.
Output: **35** µA
